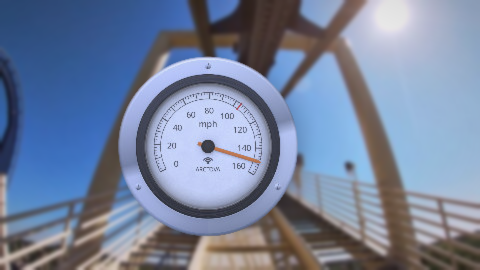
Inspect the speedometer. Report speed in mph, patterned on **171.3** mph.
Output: **150** mph
